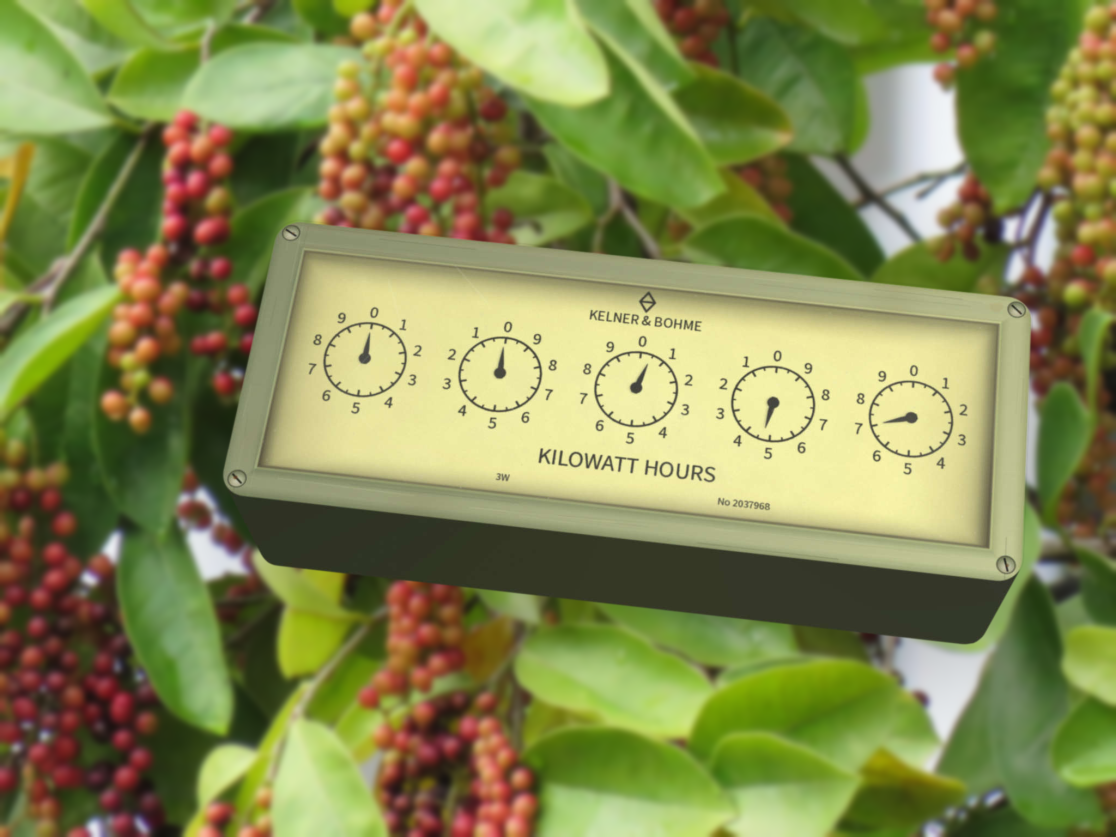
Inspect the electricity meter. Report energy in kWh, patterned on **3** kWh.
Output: **47** kWh
